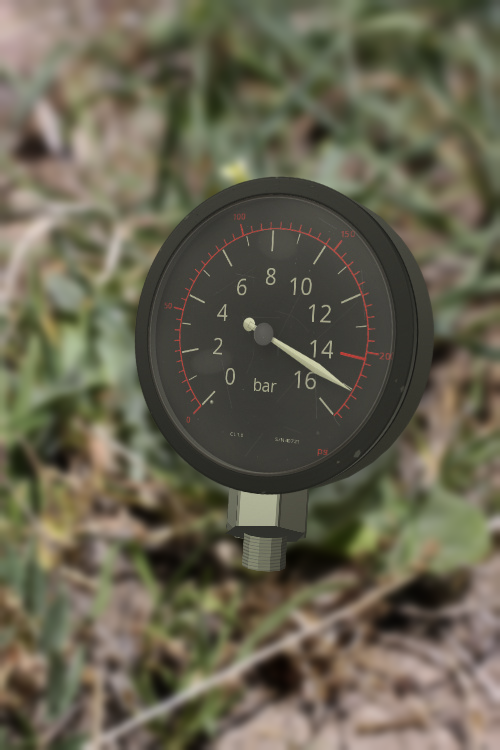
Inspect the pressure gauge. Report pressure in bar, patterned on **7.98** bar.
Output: **15** bar
